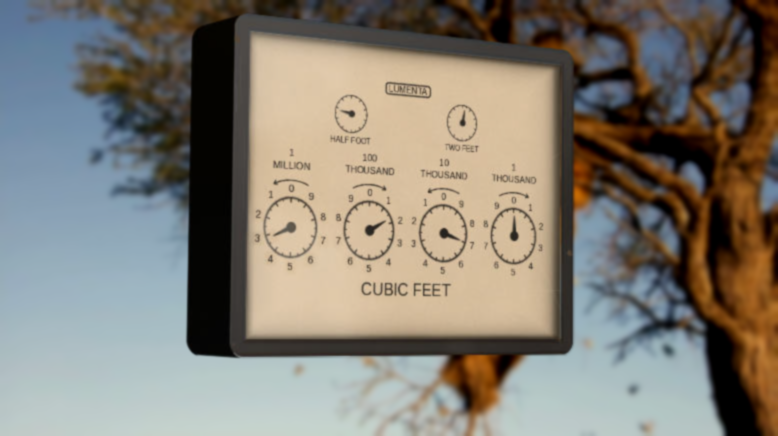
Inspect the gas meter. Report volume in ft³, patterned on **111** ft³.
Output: **317000** ft³
